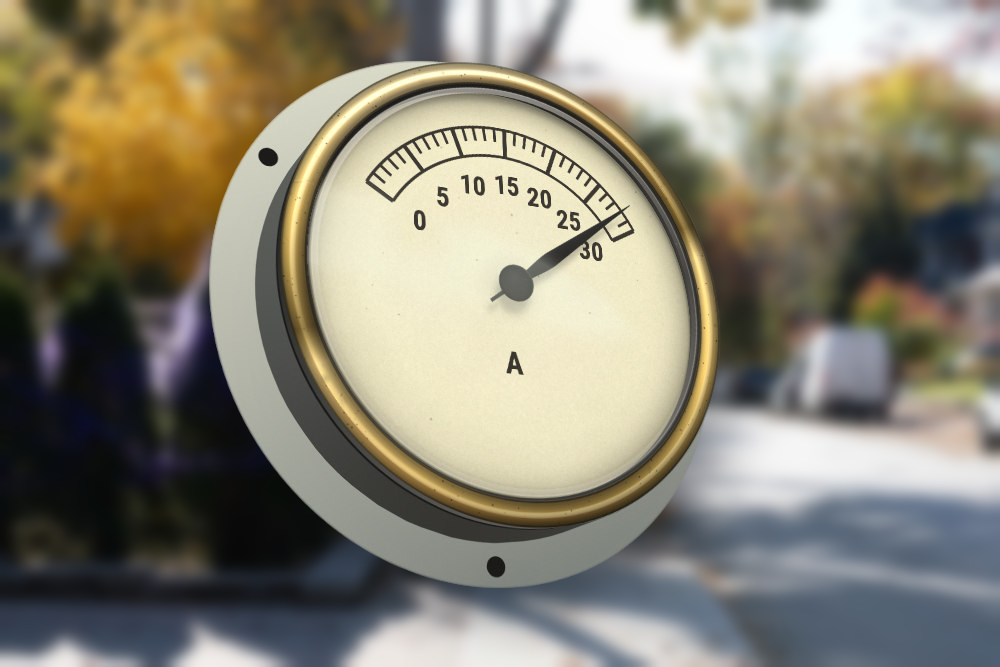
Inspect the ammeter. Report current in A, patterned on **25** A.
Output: **28** A
